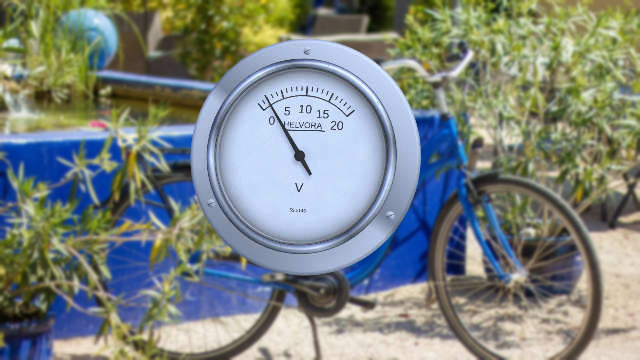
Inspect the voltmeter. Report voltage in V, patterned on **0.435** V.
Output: **2** V
